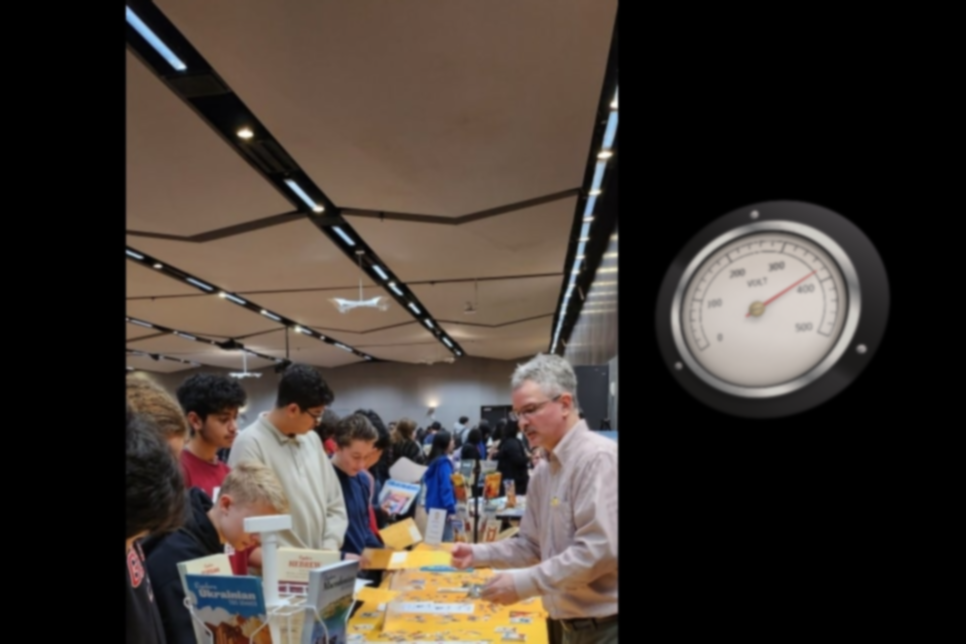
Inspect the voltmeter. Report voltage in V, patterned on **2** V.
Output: **380** V
